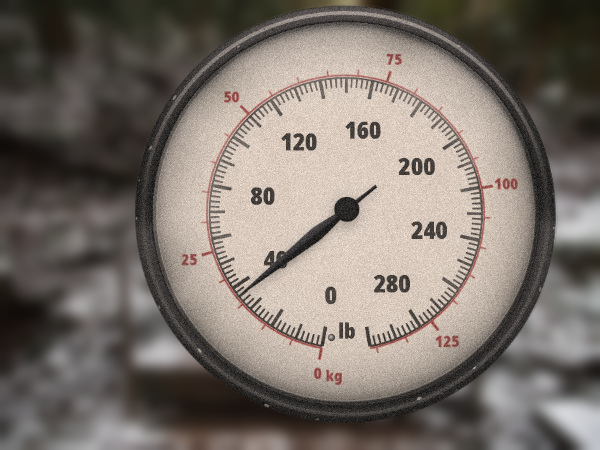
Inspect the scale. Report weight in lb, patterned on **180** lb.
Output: **36** lb
